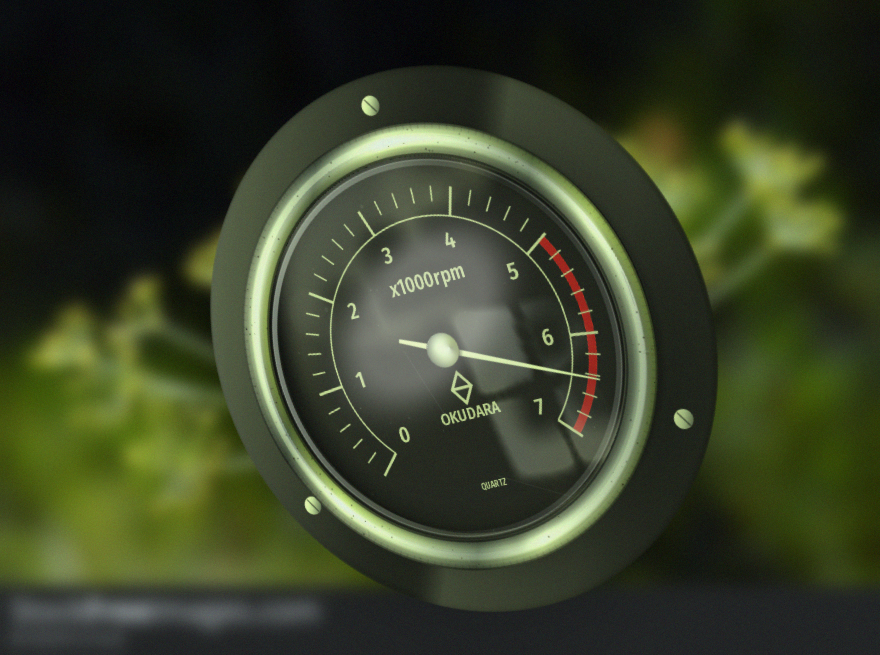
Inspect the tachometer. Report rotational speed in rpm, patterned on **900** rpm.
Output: **6400** rpm
